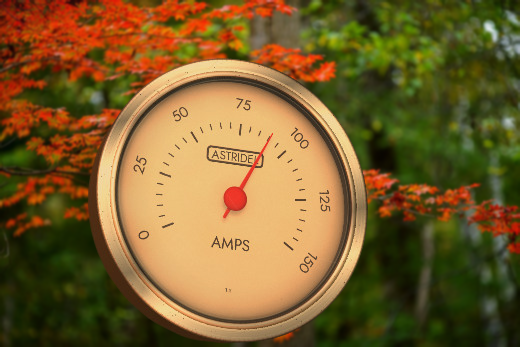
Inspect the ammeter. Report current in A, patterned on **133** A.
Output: **90** A
